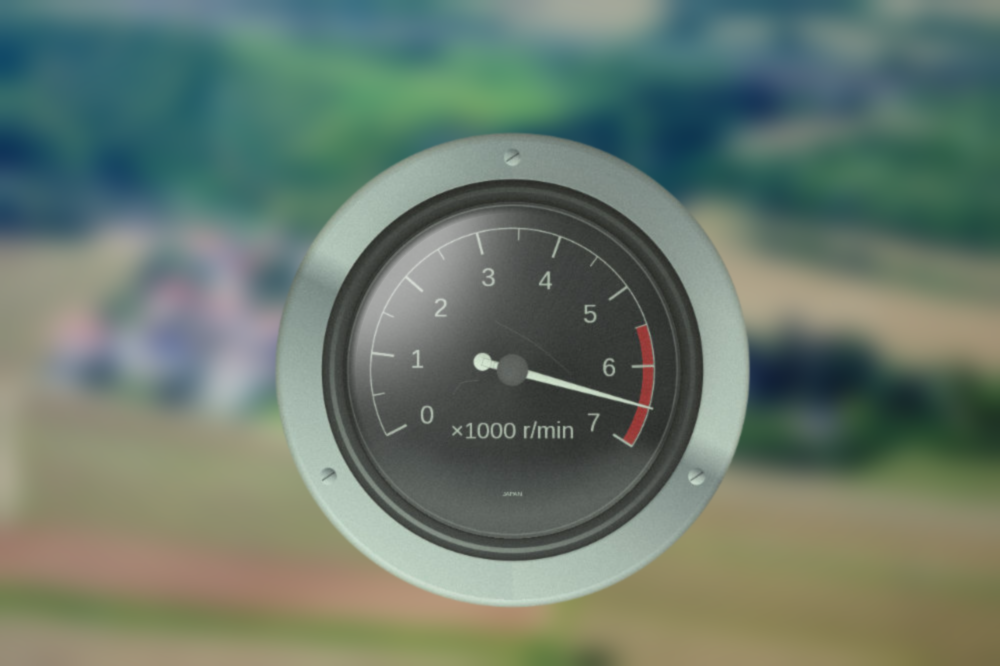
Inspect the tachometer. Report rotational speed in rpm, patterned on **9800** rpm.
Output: **6500** rpm
